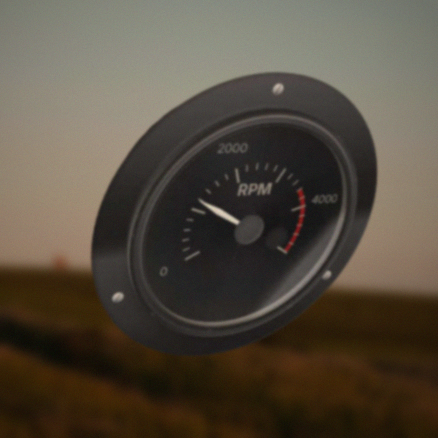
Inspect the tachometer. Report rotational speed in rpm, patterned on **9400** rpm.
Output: **1200** rpm
